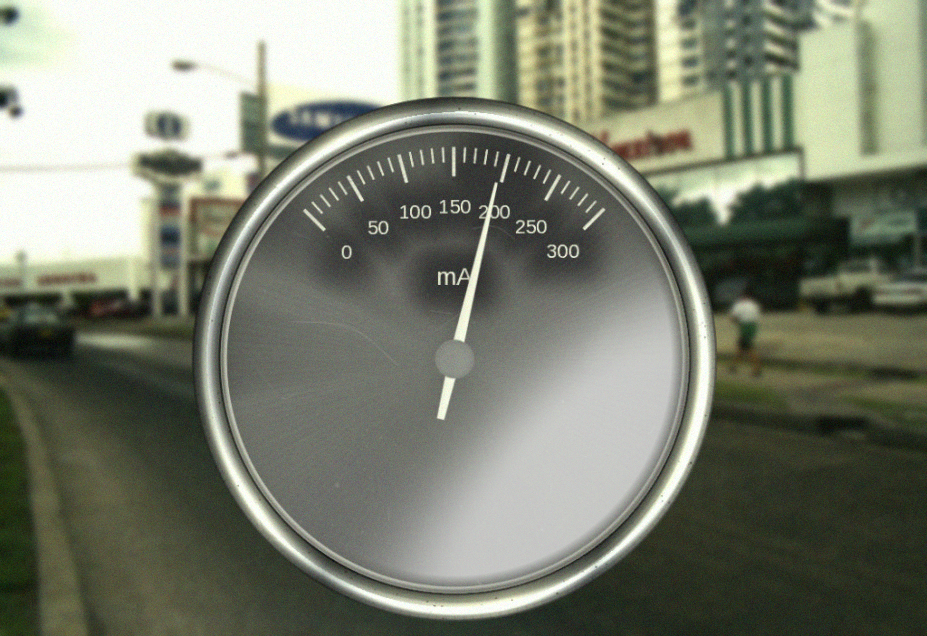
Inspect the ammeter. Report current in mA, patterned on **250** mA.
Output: **195** mA
